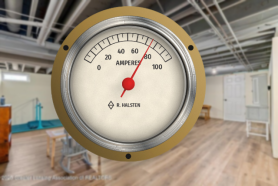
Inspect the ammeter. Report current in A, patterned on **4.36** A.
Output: **75** A
